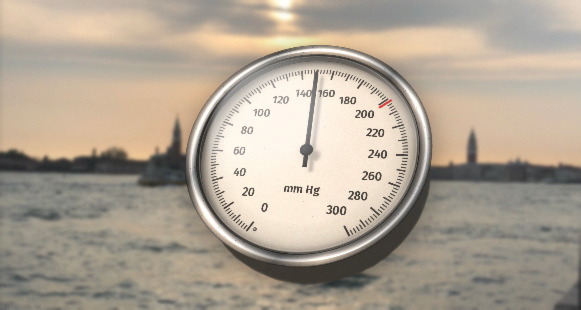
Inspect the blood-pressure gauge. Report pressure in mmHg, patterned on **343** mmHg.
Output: **150** mmHg
